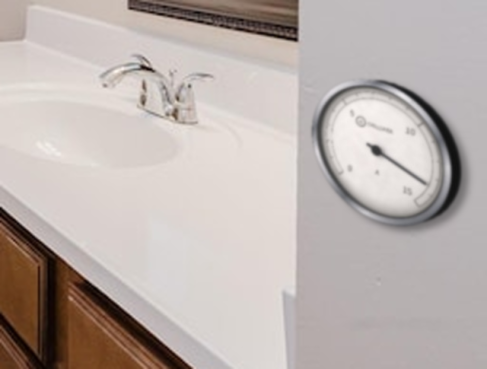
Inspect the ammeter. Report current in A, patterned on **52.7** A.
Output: **13.5** A
